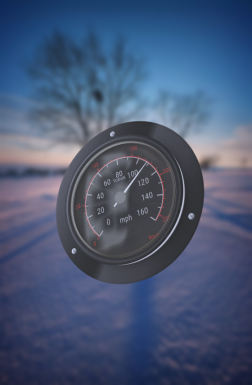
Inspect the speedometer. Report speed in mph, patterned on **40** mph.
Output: **110** mph
